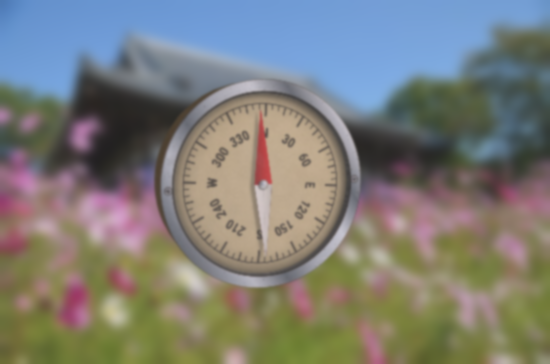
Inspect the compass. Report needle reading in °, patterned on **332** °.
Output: **355** °
